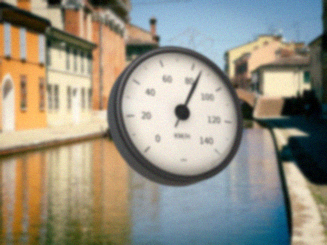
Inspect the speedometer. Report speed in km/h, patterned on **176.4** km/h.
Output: **85** km/h
